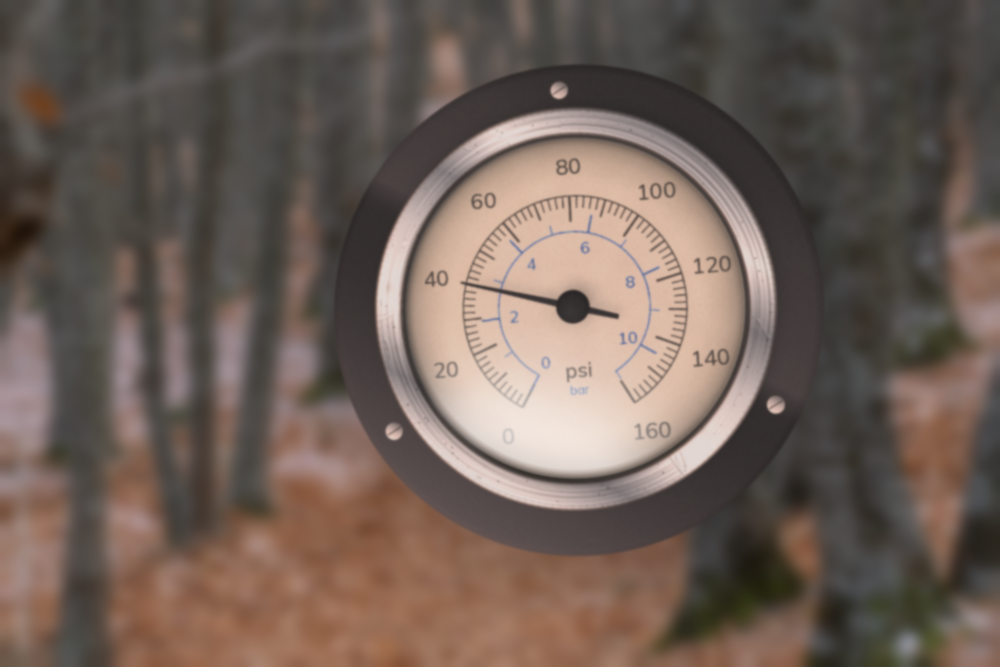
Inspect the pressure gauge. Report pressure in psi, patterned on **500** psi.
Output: **40** psi
